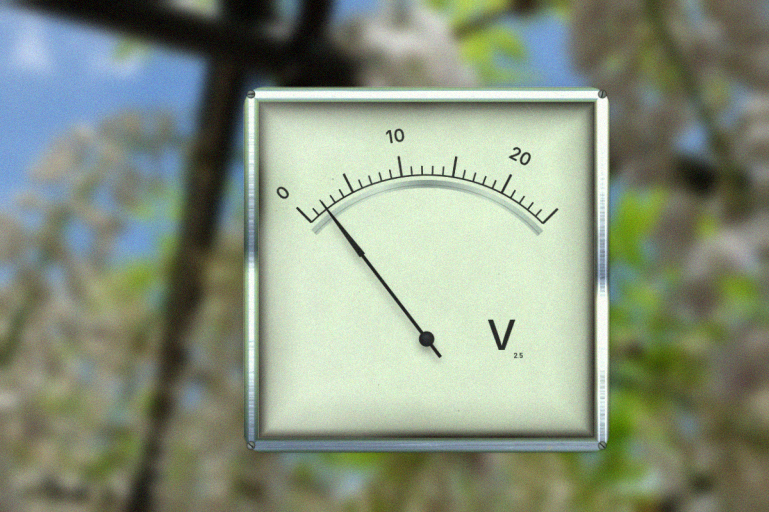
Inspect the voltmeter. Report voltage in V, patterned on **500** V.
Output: **2** V
